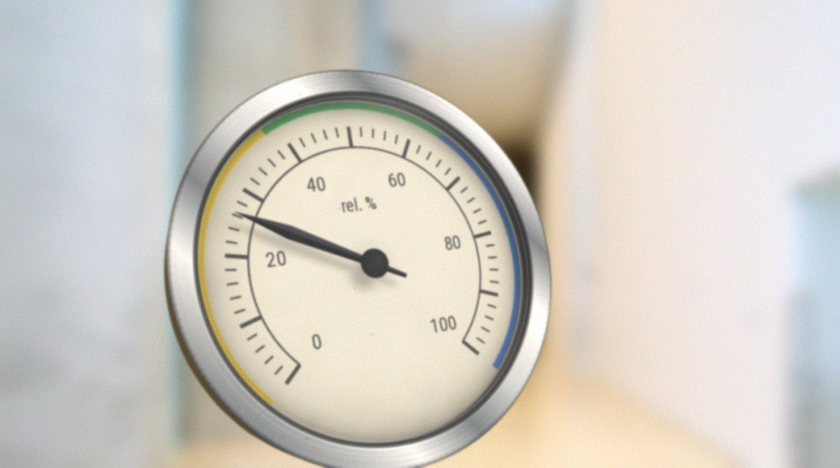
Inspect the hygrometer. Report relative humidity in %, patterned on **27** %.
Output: **26** %
